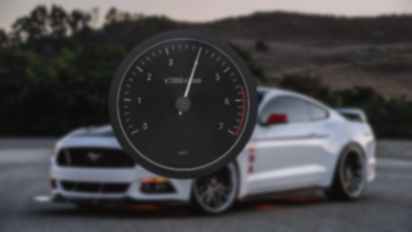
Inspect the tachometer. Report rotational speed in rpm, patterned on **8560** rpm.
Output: **4000** rpm
